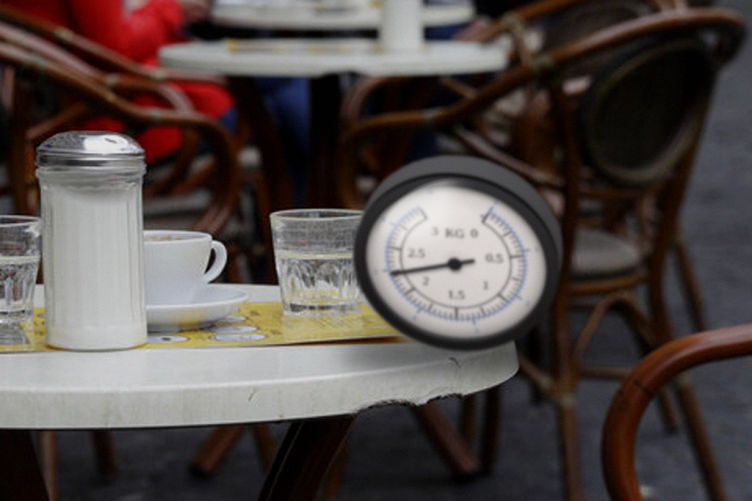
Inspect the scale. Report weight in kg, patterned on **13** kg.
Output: **2.25** kg
